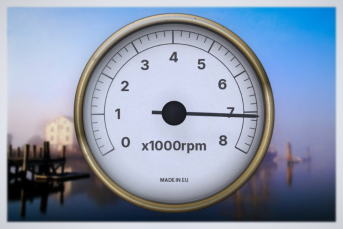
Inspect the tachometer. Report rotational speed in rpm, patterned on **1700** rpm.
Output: **7100** rpm
